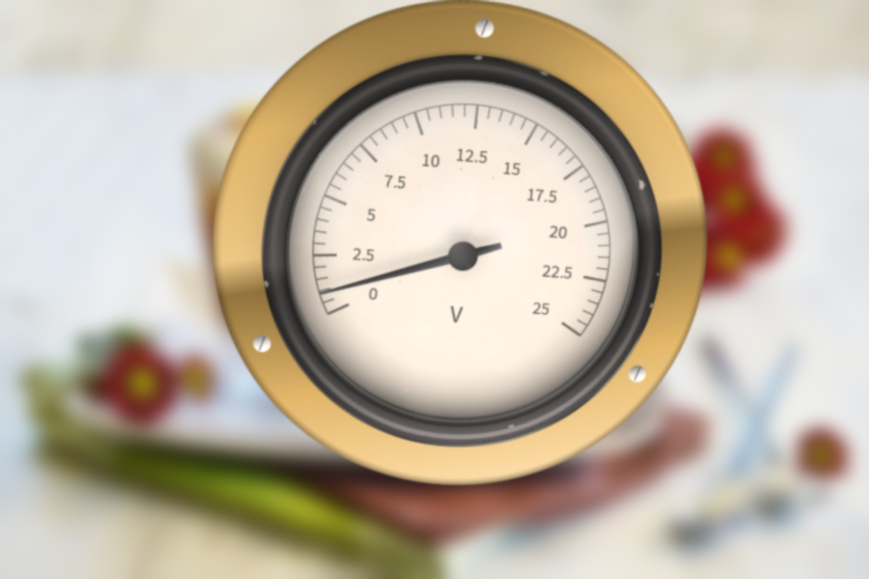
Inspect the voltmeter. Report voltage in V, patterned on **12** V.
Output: **1** V
